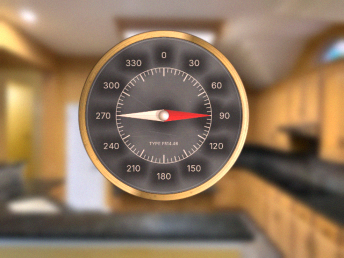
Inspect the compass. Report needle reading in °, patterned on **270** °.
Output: **90** °
